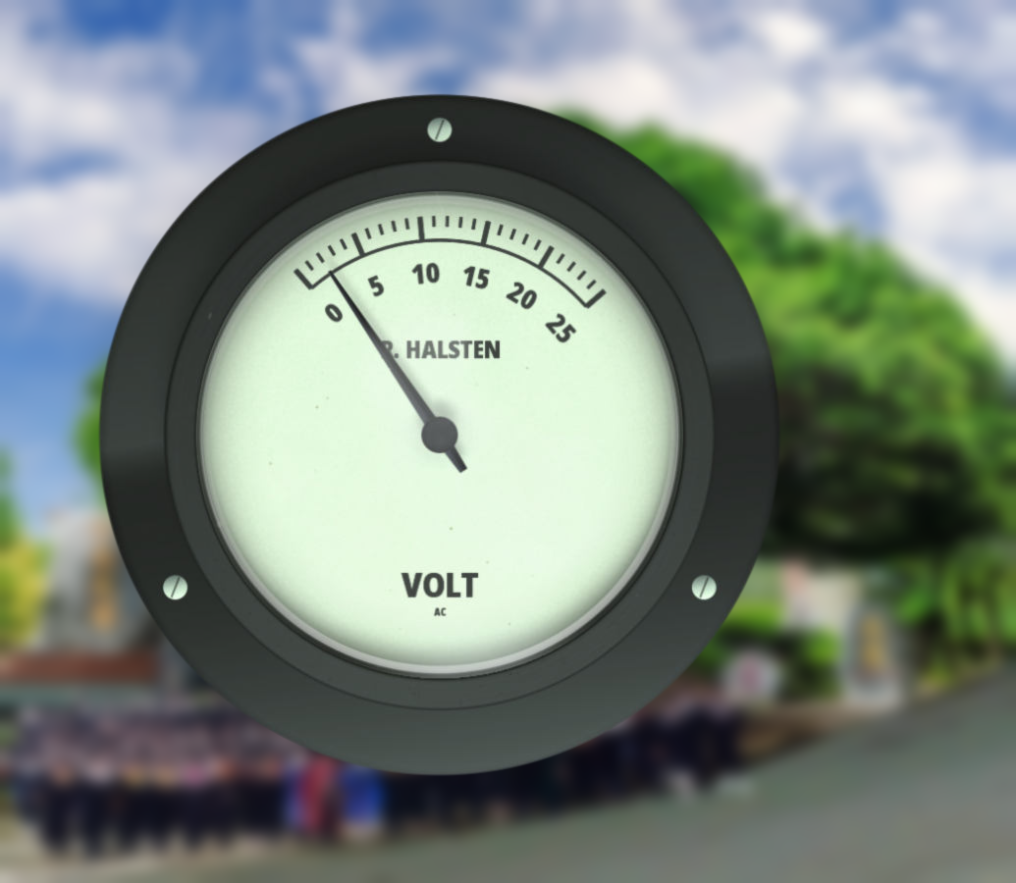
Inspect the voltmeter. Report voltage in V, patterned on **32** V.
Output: **2** V
